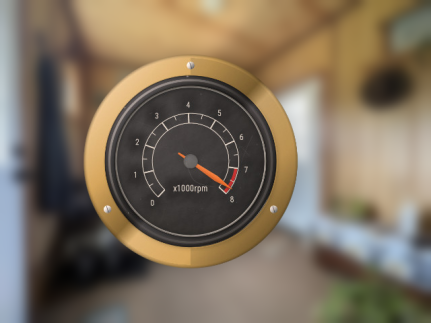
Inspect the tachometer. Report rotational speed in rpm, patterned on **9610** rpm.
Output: **7750** rpm
